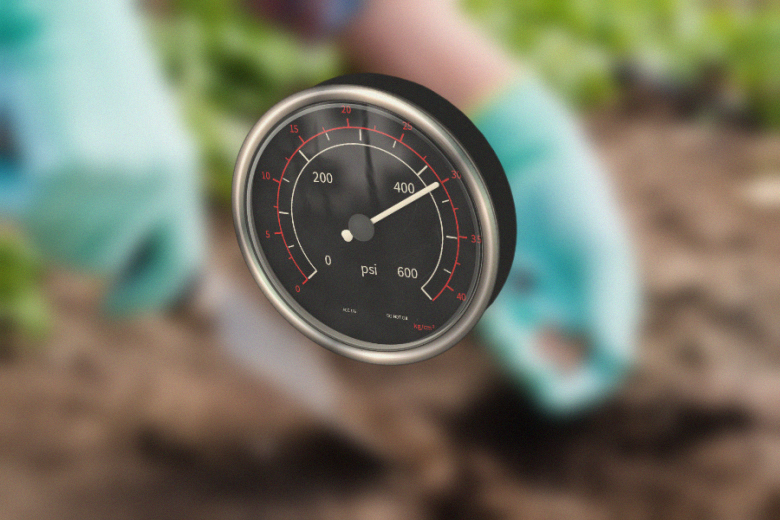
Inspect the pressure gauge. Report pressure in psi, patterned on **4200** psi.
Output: **425** psi
